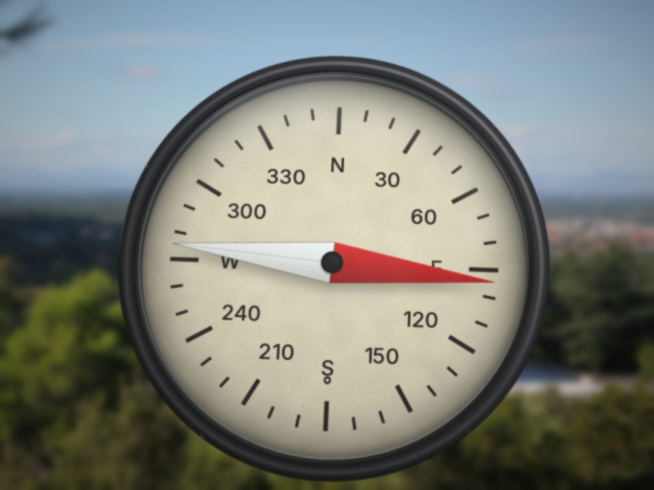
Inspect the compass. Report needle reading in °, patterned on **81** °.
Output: **95** °
